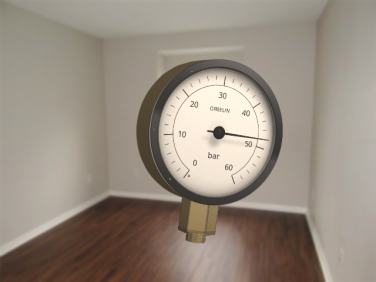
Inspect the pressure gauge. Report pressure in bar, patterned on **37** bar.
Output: **48** bar
